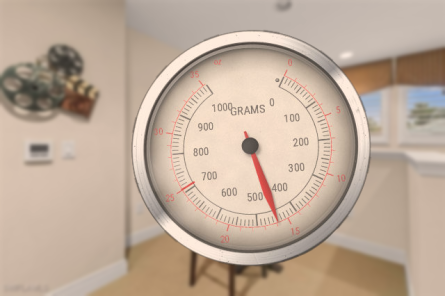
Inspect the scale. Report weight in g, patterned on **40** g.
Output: **450** g
